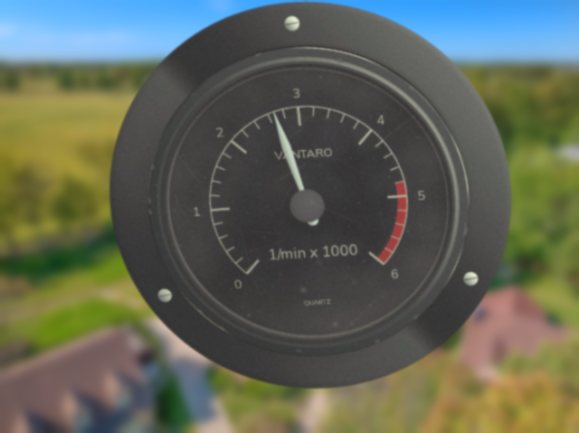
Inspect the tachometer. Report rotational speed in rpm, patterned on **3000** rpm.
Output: **2700** rpm
